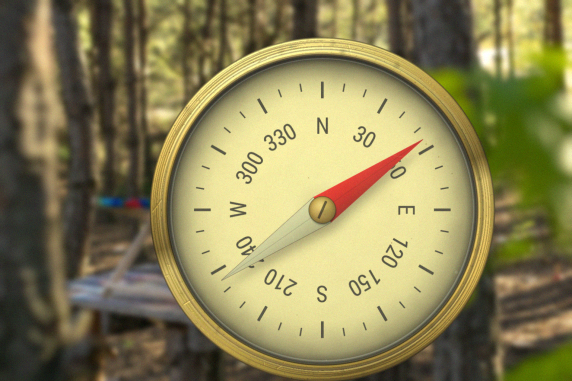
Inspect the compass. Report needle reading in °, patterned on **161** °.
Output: **55** °
